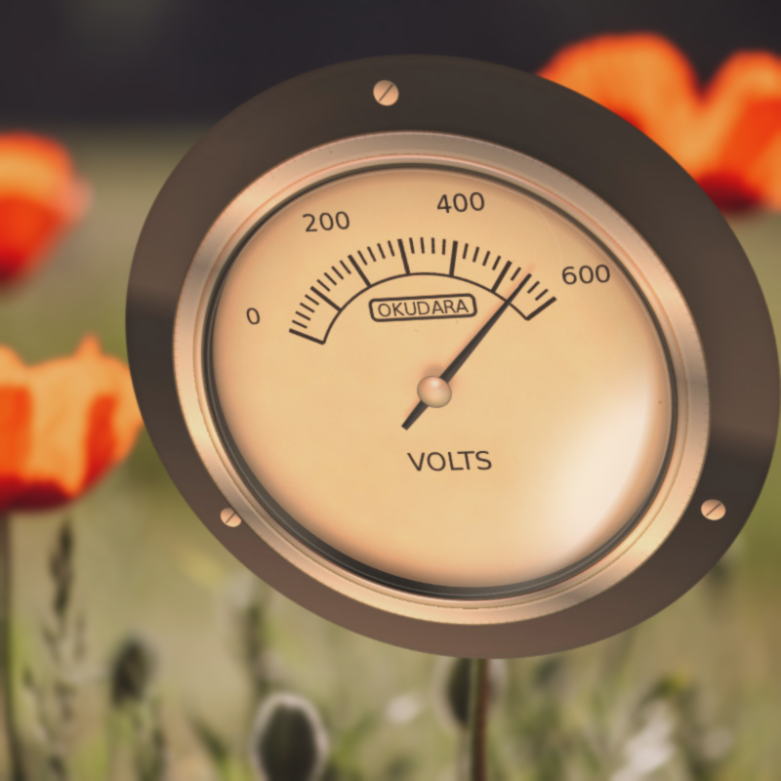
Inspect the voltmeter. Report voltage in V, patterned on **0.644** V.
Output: **540** V
